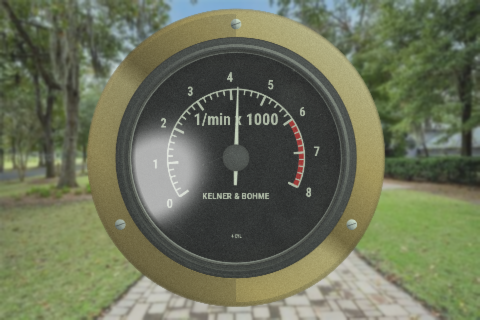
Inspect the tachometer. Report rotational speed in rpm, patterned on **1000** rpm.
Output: **4200** rpm
